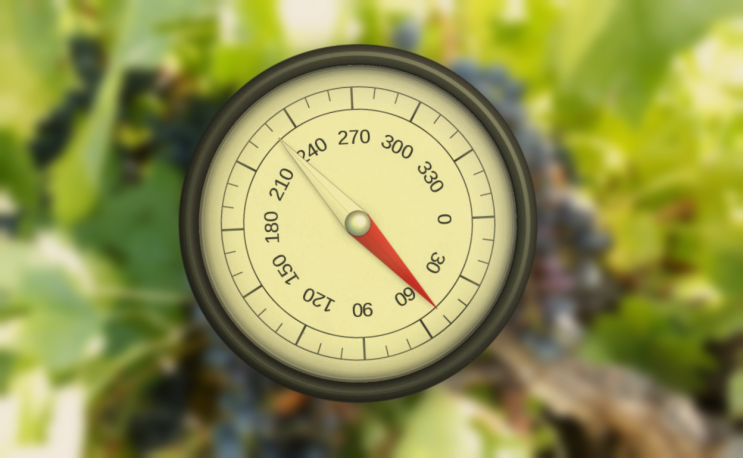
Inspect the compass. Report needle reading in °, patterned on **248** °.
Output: **50** °
